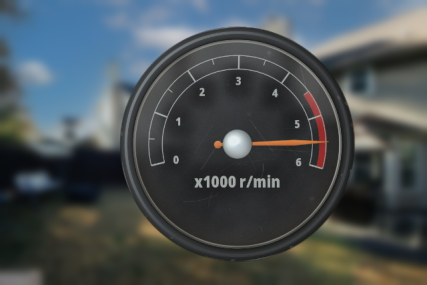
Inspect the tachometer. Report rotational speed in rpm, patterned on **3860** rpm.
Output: **5500** rpm
